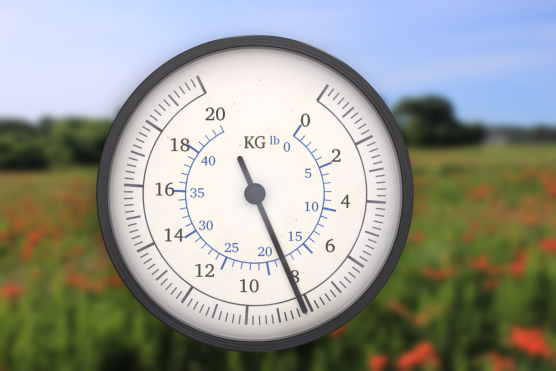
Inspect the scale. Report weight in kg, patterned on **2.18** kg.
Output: **8.2** kg
